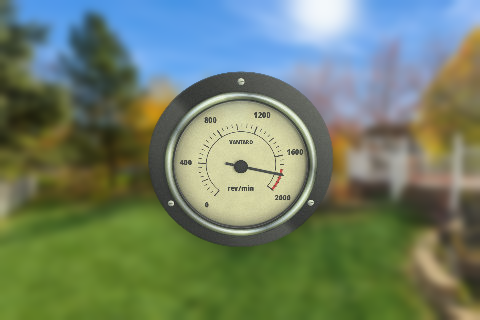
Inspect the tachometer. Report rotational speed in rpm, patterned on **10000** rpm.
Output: **1800** rpm
